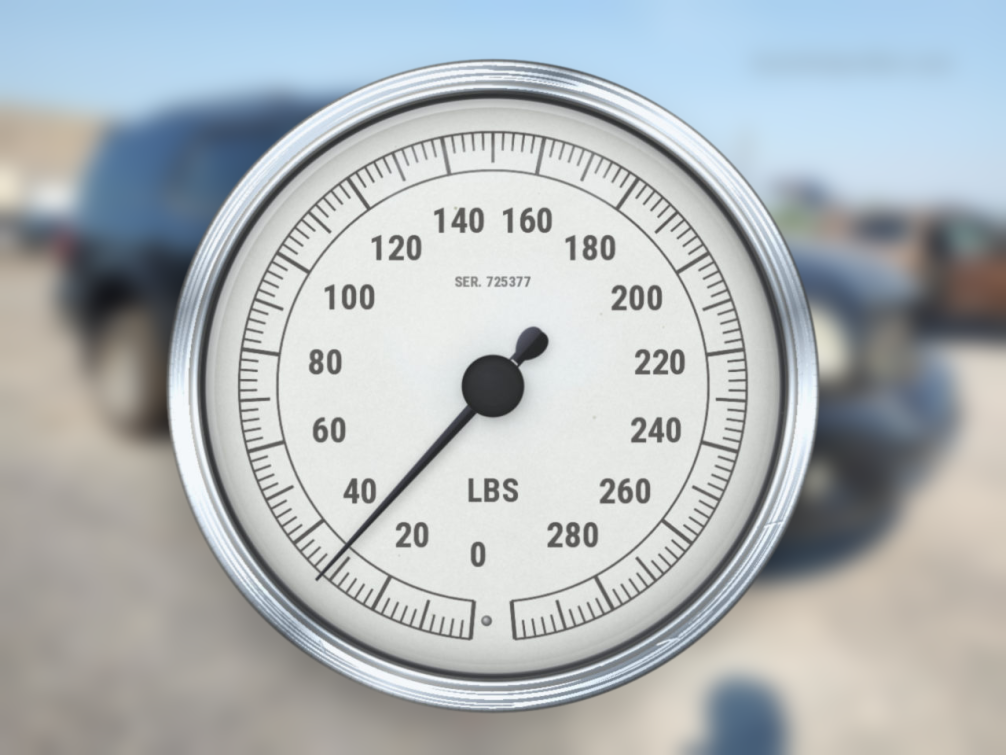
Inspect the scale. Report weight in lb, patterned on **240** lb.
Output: **32** lb
